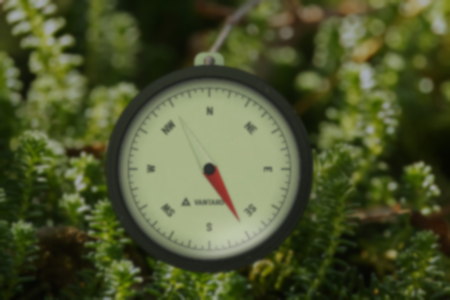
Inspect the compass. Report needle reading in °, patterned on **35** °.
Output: **150** °
